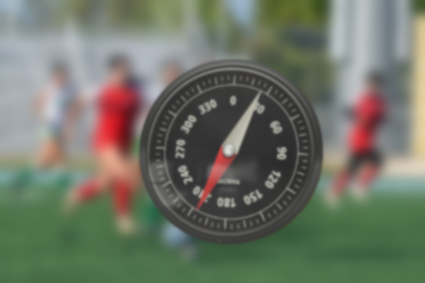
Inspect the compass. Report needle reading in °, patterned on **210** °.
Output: **205** °
